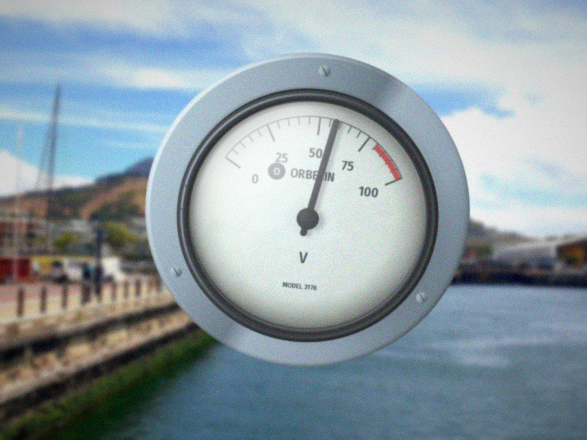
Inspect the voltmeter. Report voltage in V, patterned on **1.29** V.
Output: **57.5** V
